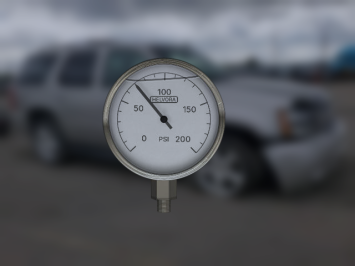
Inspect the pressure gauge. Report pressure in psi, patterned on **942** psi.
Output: **70** psi
